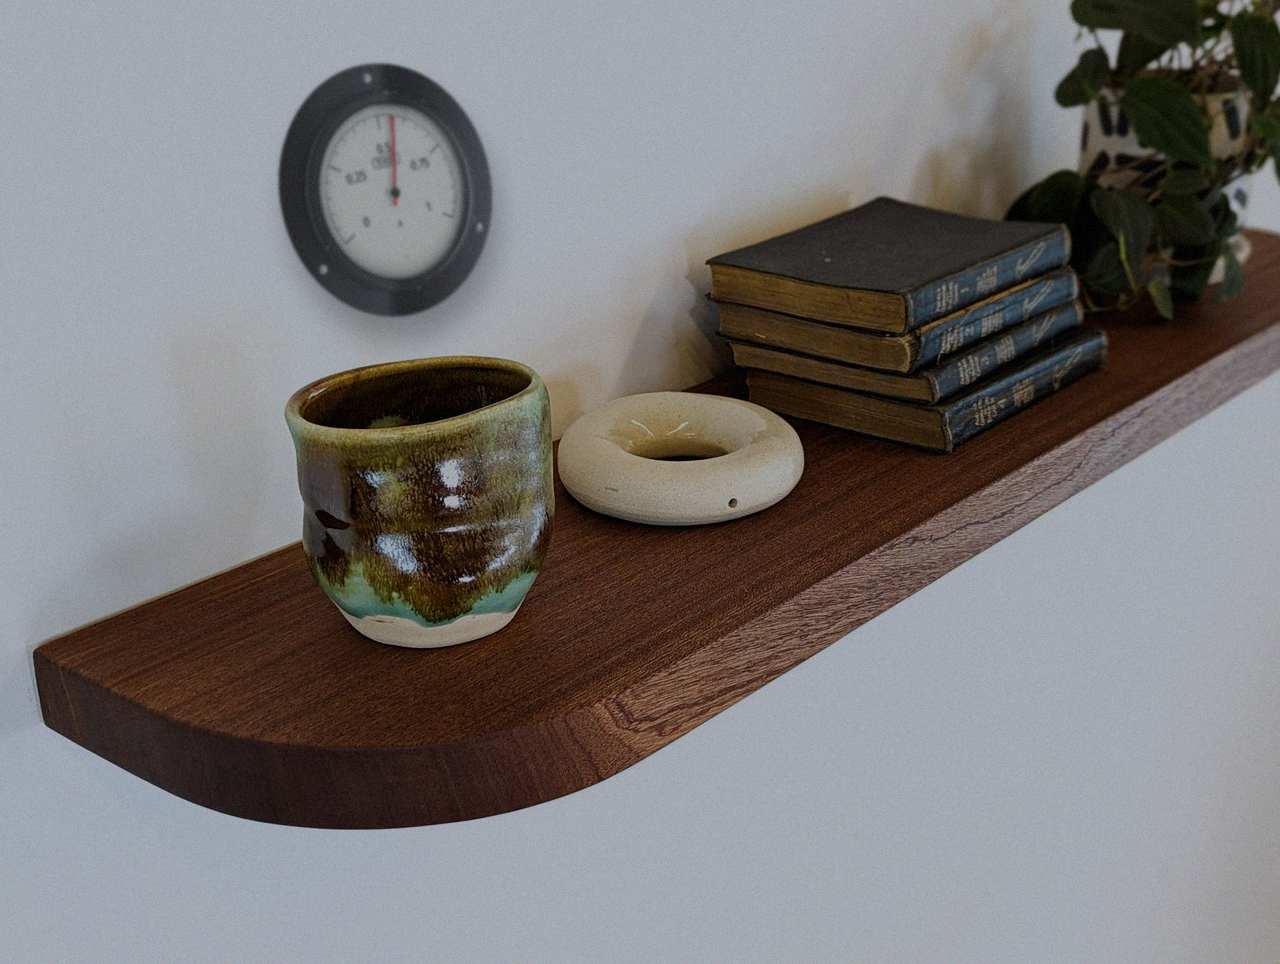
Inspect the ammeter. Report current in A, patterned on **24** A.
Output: **0.55** A
